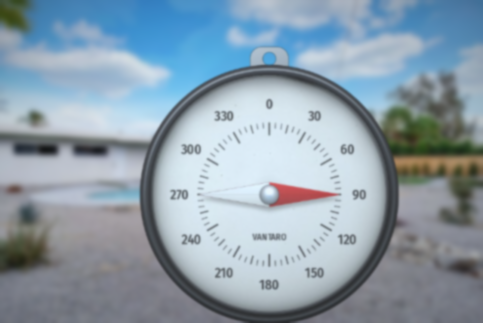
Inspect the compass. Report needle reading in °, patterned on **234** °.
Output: **90** °
